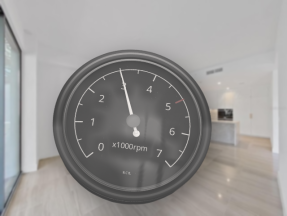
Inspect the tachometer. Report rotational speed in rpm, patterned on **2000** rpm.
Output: **3000** rpm
